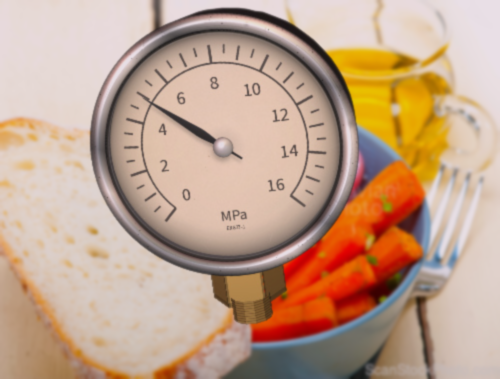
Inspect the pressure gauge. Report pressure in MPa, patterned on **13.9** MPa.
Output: **5** MPa
